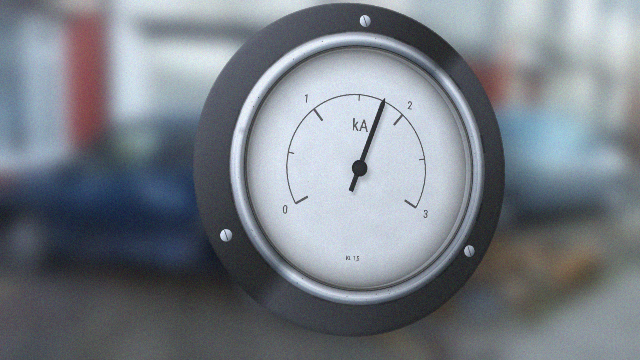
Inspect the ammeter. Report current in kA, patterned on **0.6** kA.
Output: **1.75** kA
